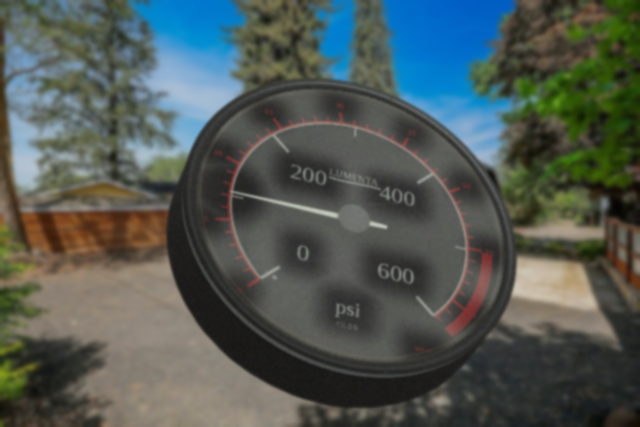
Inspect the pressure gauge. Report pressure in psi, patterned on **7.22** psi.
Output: **100** psi
